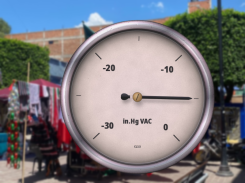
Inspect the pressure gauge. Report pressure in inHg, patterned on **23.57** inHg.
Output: **-5** inHg
